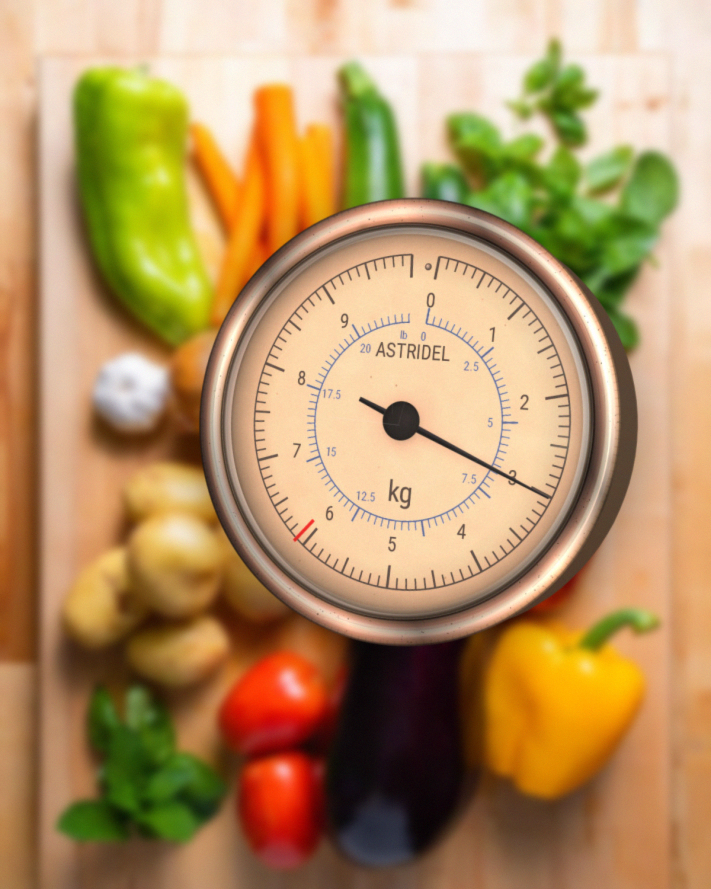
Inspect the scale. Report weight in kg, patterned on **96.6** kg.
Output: **3** kg
